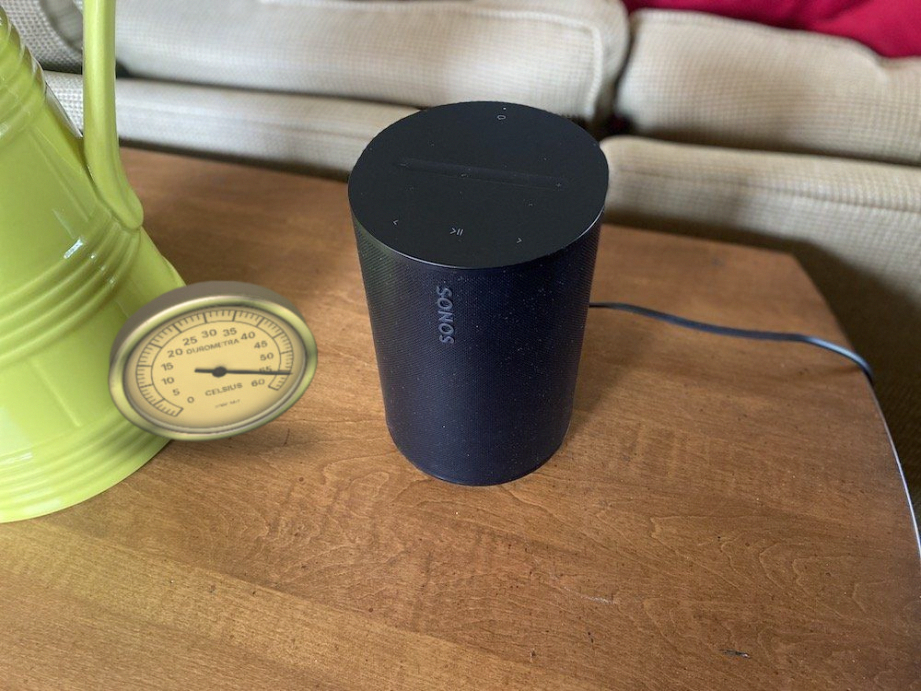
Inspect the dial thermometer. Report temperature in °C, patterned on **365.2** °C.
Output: **55** °C
